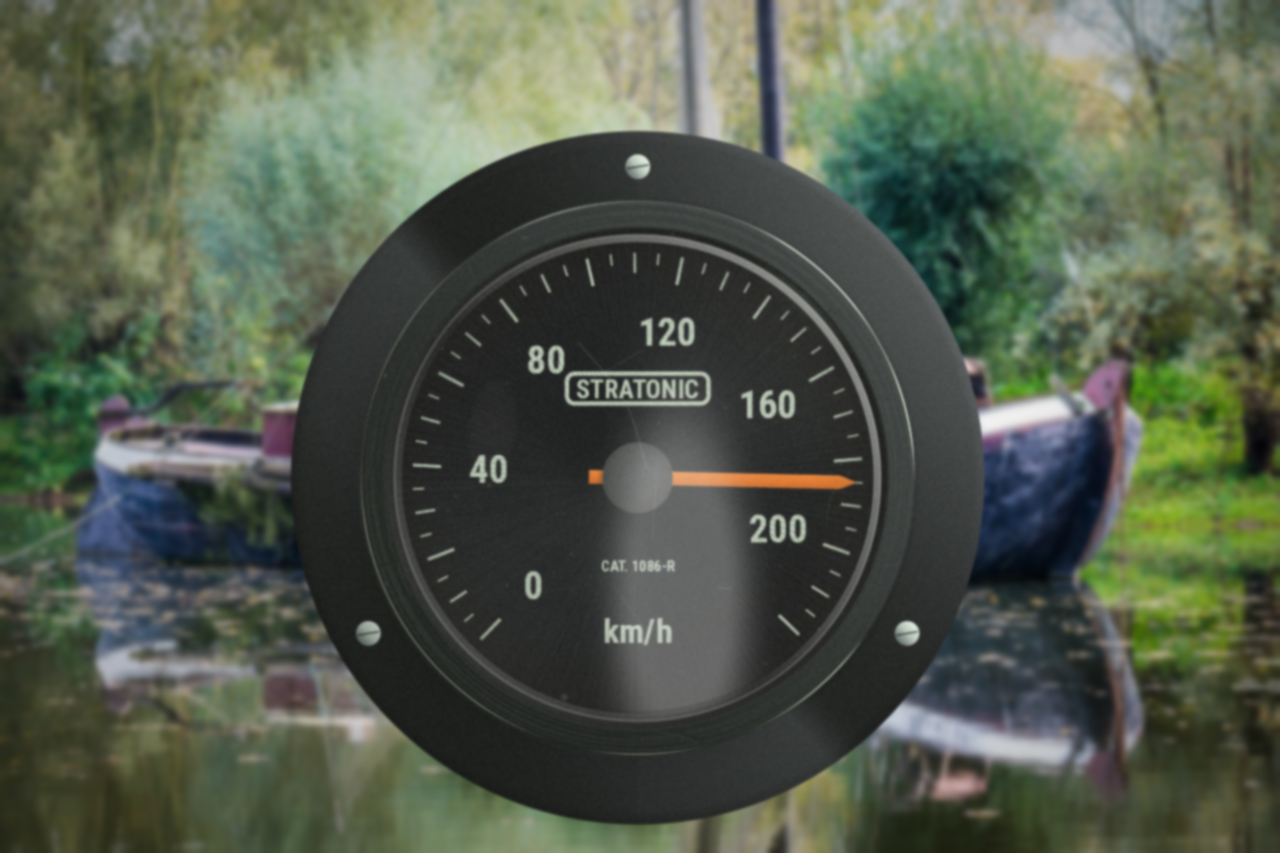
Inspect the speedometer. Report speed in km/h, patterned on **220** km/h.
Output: **185** km/h
